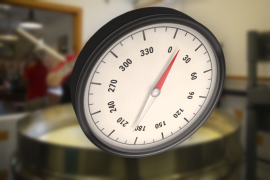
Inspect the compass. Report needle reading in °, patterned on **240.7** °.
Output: **10** °
